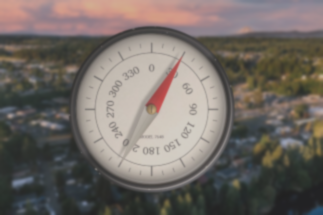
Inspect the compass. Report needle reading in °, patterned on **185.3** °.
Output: **30** °
